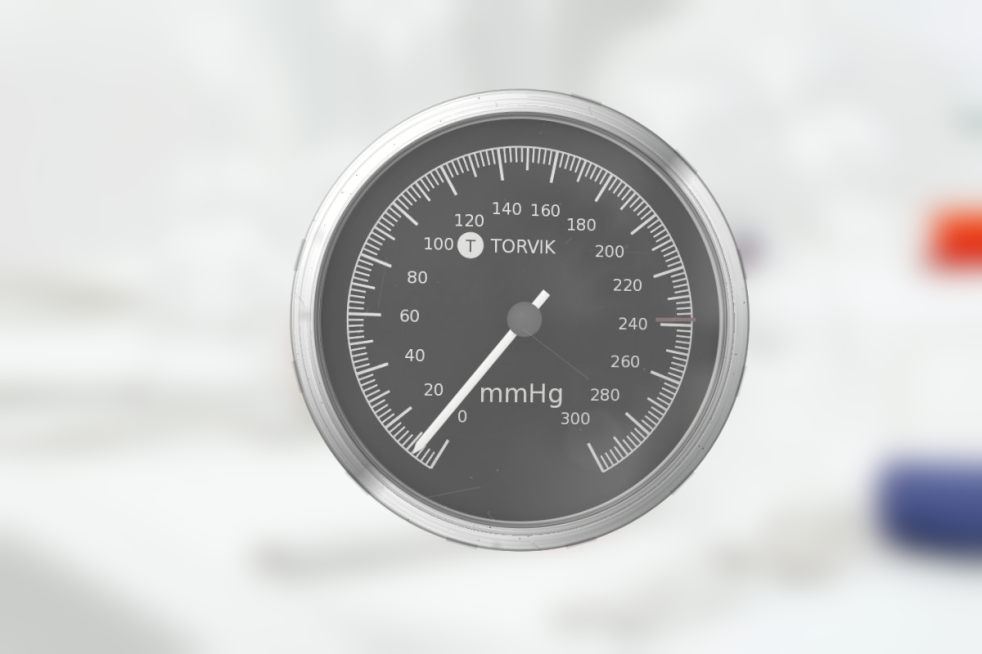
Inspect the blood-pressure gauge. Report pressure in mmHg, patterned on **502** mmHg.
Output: **8** mmHg
